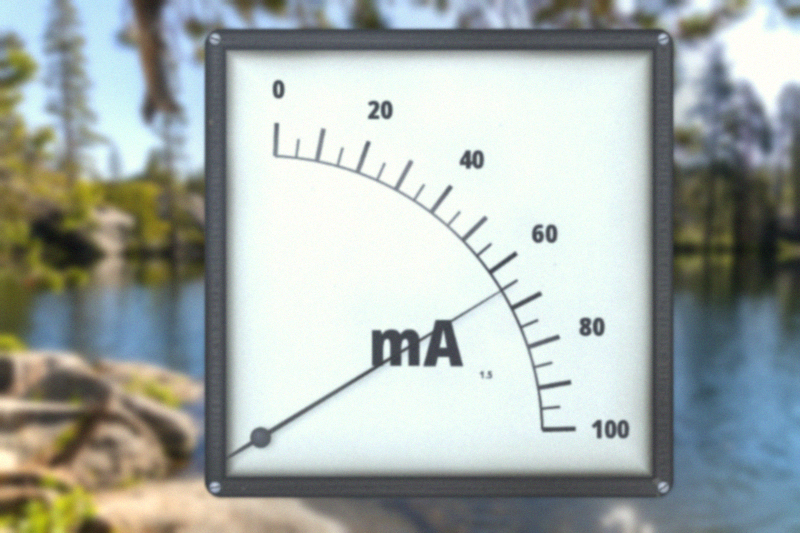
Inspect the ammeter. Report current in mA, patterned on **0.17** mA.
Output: **65** mA
